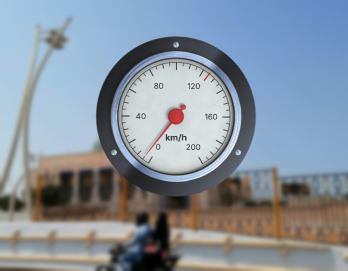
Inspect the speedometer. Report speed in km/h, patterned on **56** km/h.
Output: **5** km/h
